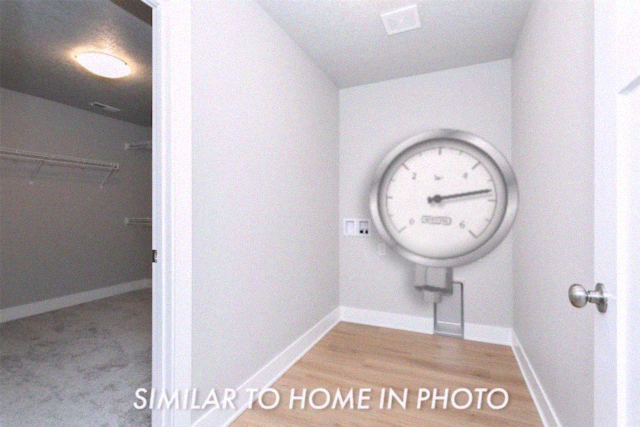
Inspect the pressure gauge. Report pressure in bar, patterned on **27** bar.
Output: **4.75** bar
